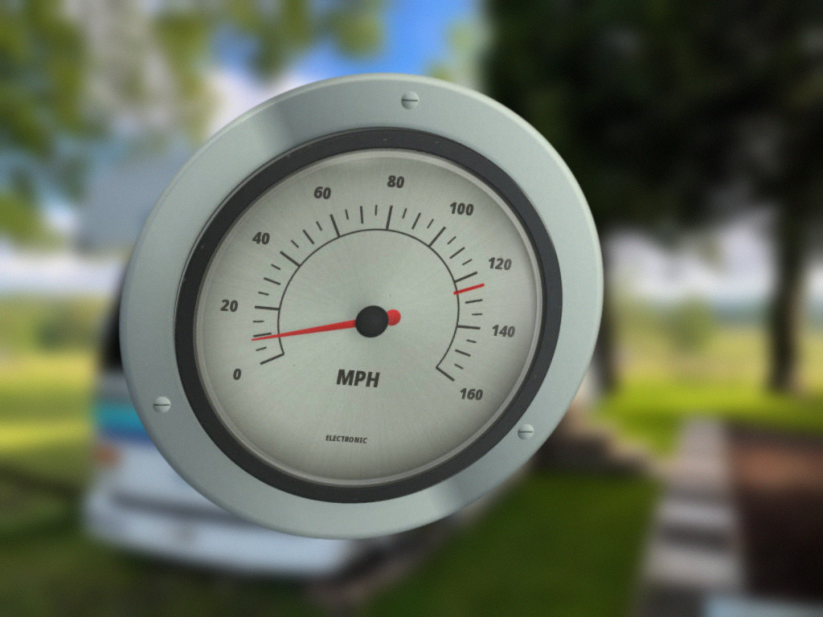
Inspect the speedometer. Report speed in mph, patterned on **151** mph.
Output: **10** mph
